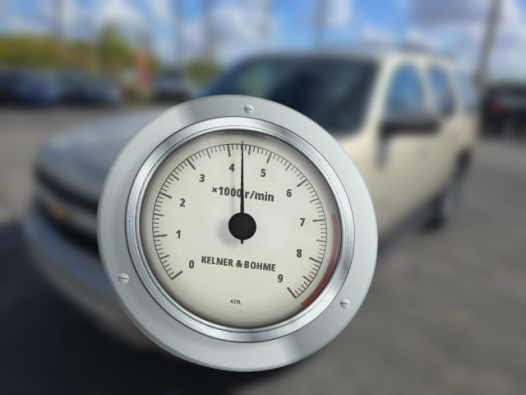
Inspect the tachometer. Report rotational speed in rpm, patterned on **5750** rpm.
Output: **4300** rpm
